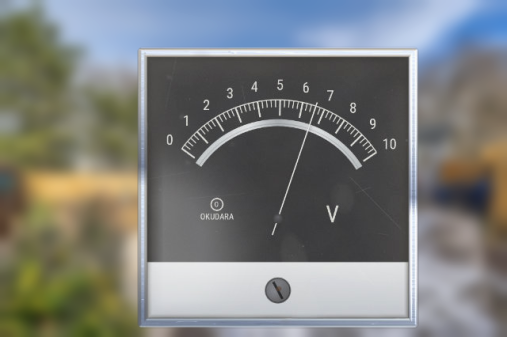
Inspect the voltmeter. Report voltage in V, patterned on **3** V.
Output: **6.6** V
